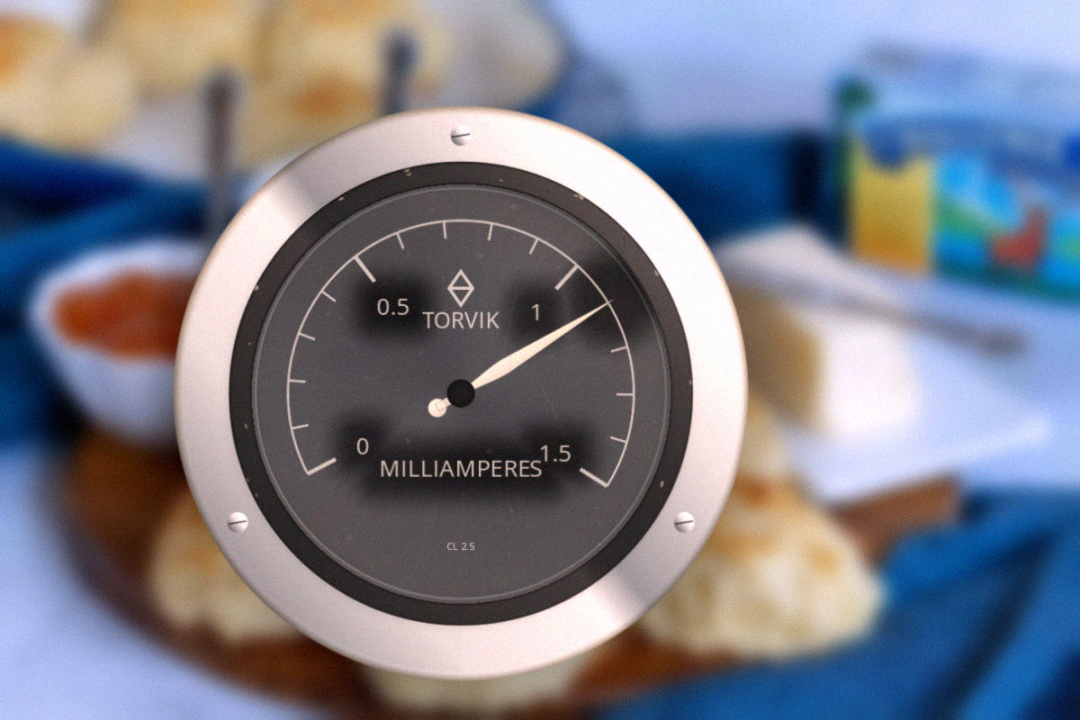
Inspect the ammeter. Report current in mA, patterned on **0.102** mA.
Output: **1.1** mA
